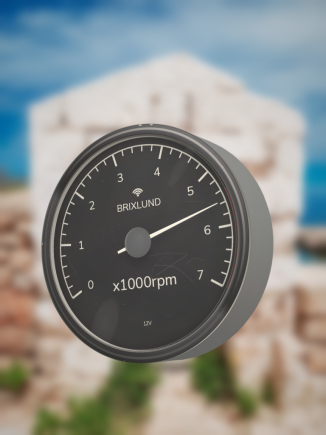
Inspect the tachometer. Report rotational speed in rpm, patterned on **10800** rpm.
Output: **5600** rpm
